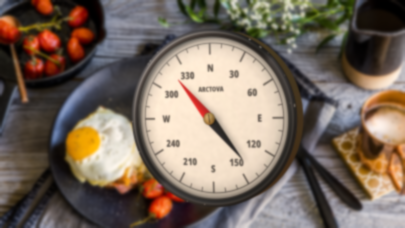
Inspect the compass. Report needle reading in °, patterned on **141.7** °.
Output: **320** °
